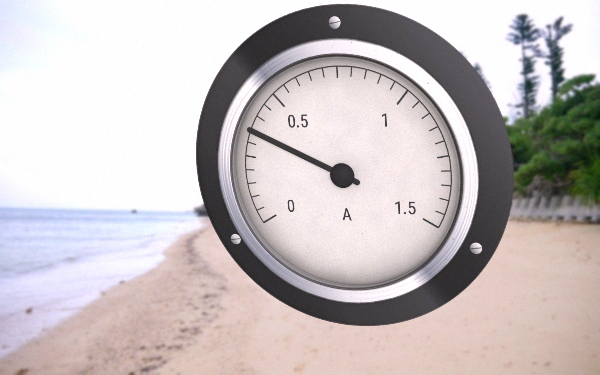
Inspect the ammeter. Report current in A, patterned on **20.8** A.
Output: **0.35** A
